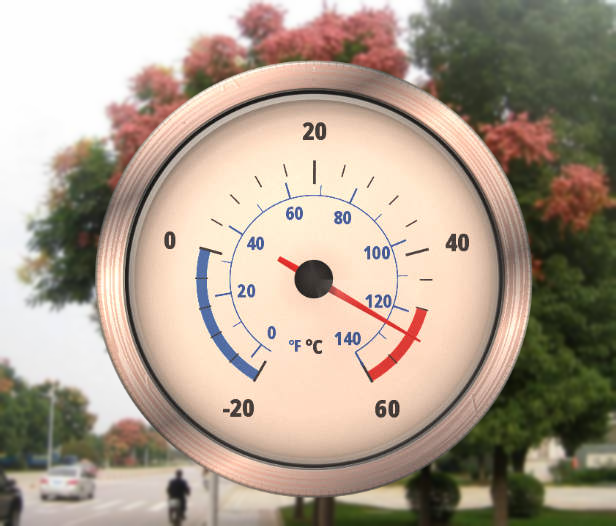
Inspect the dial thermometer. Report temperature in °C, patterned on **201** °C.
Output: **52** °C
